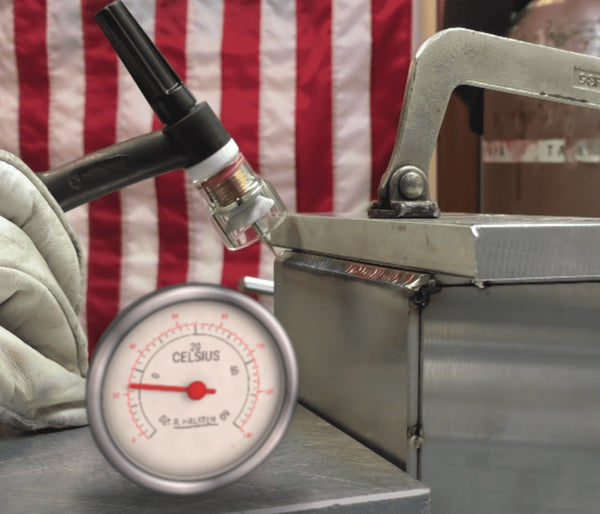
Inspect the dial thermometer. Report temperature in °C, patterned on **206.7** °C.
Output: **-4** °C
